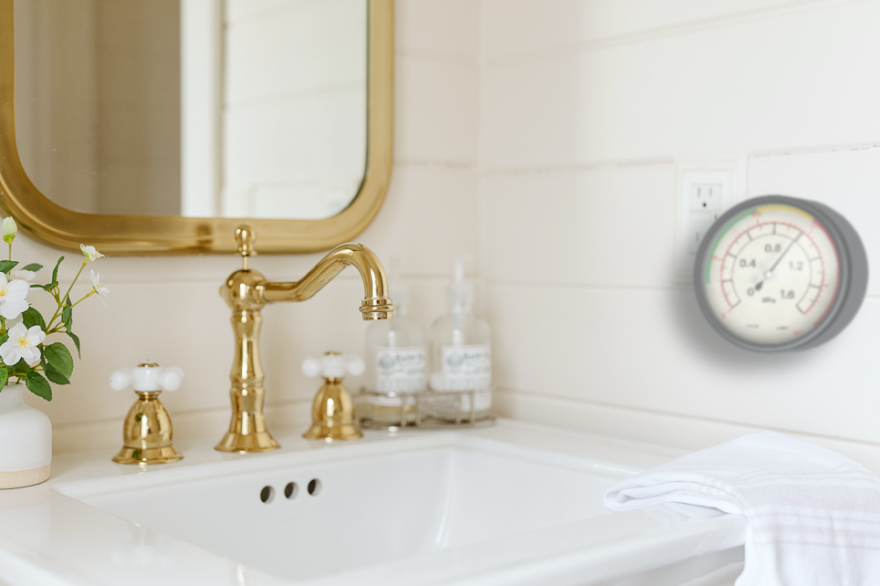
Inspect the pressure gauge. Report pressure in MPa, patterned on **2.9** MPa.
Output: **1** MPa
